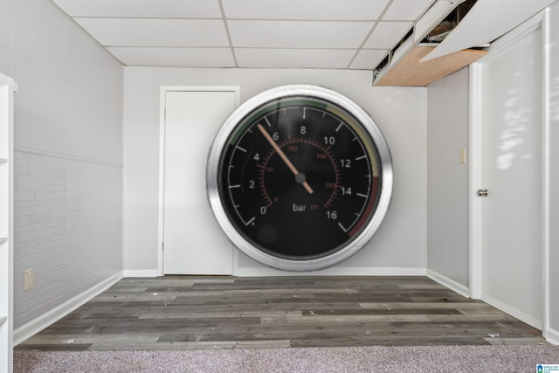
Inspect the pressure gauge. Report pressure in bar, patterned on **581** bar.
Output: **5.5** bar
